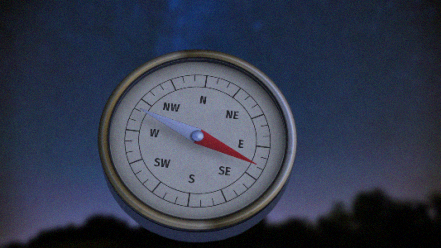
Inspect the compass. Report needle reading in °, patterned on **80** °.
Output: **110** °
